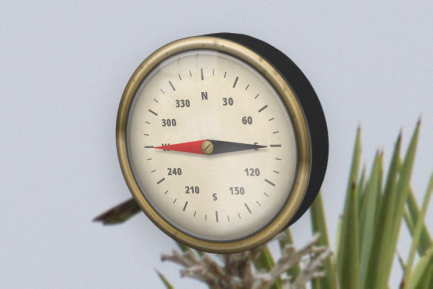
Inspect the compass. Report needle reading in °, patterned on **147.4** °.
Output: **270** °
